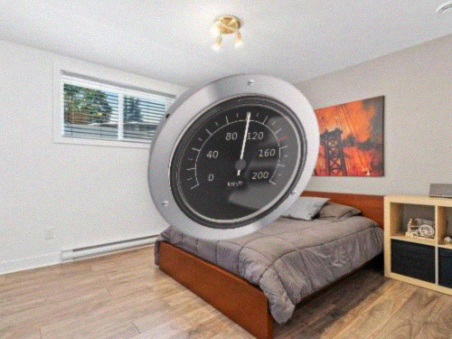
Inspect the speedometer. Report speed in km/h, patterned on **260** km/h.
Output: **100** km/h
